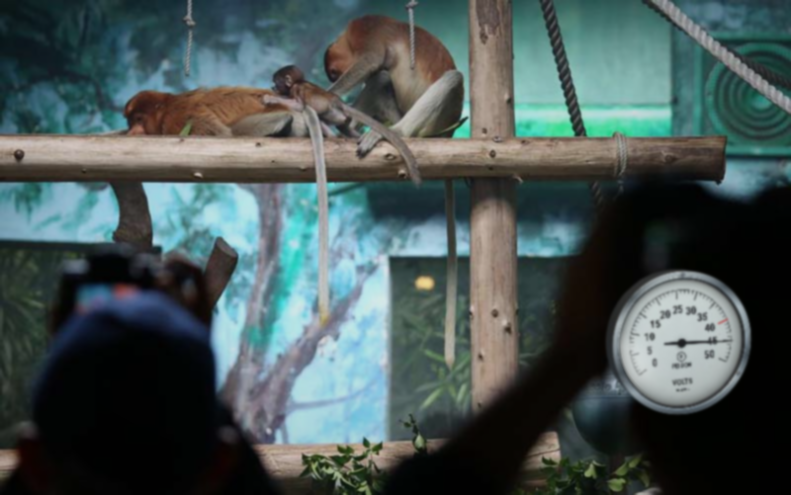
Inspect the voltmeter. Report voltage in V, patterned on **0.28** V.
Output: **45** V
